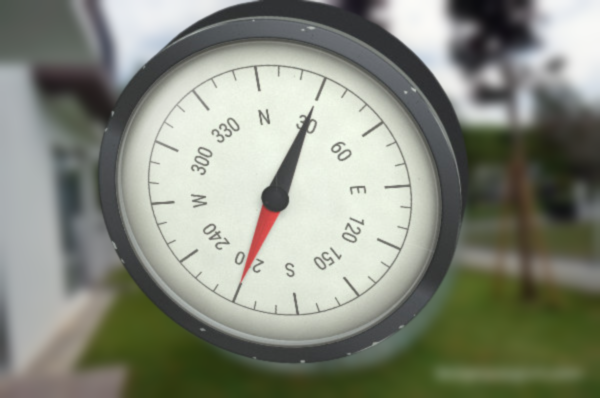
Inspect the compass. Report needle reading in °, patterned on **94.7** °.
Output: **210** °
